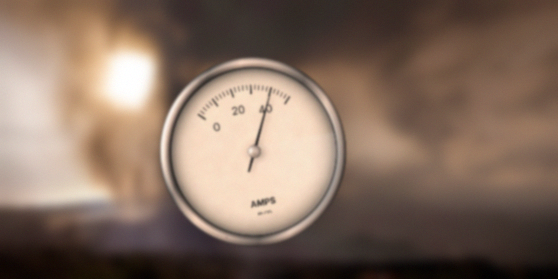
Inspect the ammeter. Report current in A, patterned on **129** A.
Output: **40** A
